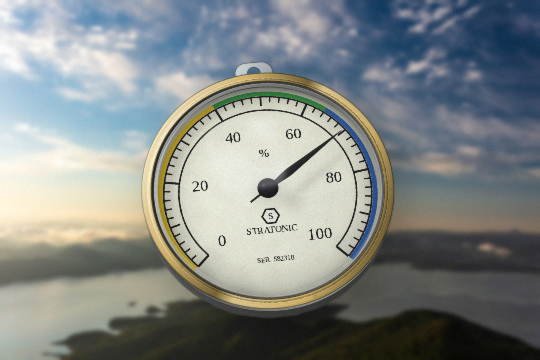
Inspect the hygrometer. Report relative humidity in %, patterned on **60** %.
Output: **70** %
